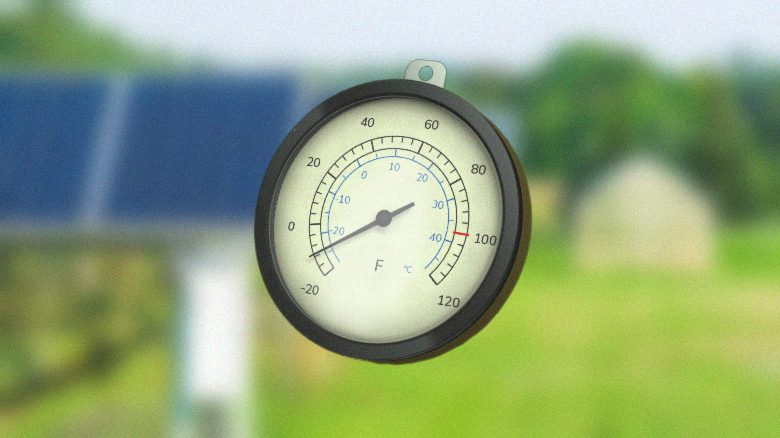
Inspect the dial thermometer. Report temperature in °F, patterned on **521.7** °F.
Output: **-12** °F
